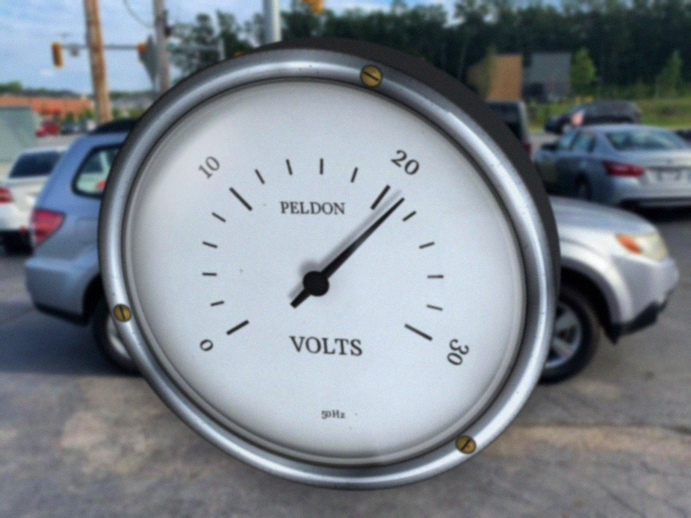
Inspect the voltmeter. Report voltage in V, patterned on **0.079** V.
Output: **21** V
